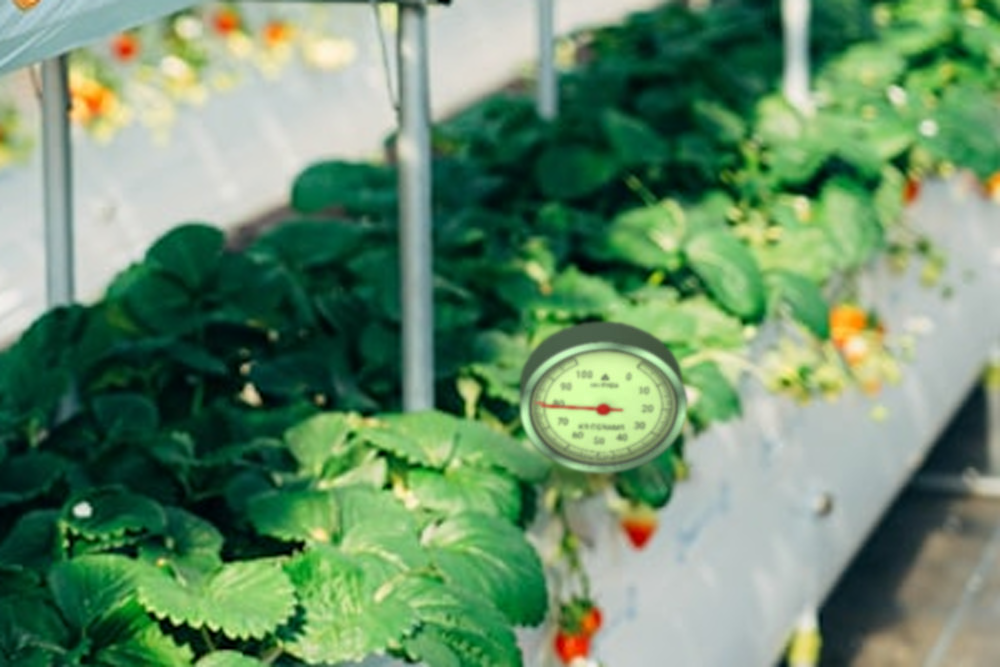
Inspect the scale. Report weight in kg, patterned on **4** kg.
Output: **80** kg
